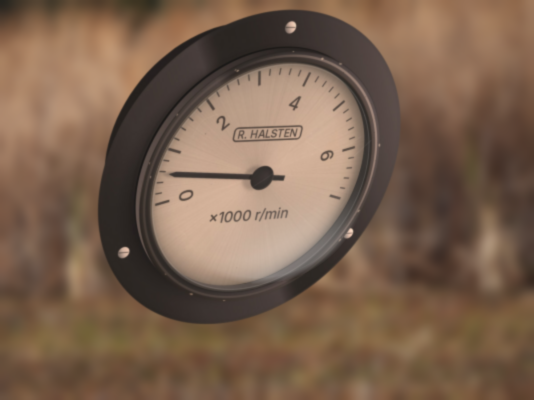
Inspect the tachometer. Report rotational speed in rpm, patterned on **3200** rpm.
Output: **600** rpm
